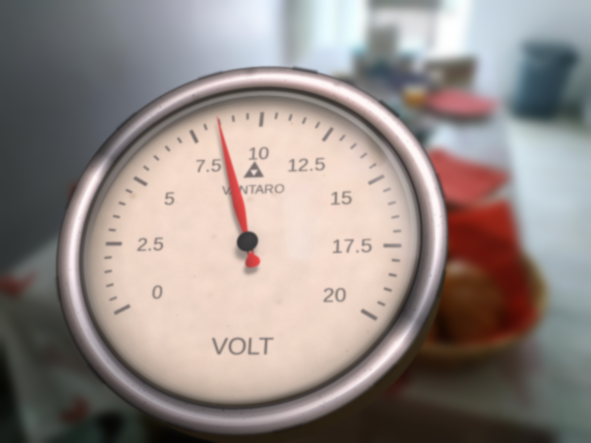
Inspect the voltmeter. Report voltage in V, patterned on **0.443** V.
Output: **8.5** V
